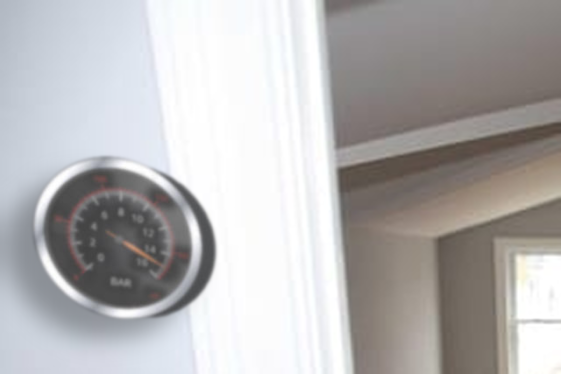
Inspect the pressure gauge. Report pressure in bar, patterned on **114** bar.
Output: **15** bar
